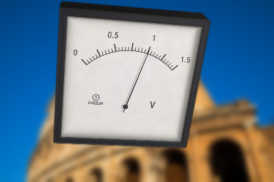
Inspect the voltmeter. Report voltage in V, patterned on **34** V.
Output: **1** V
